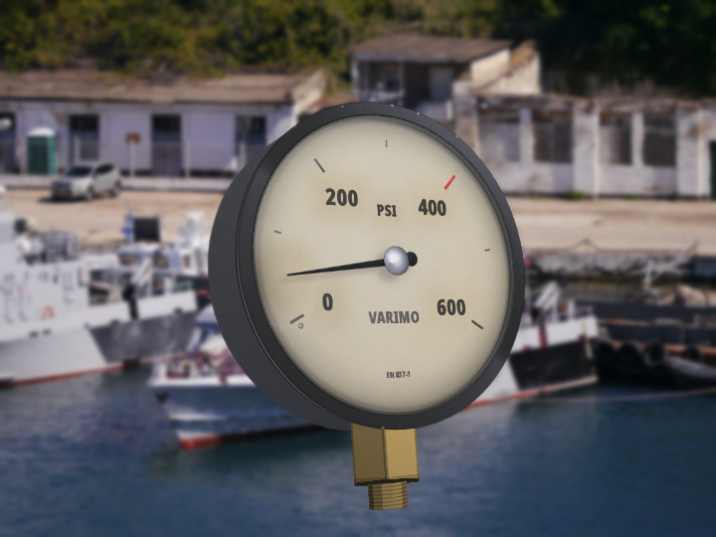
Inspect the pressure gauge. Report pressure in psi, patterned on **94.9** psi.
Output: **50** psi
